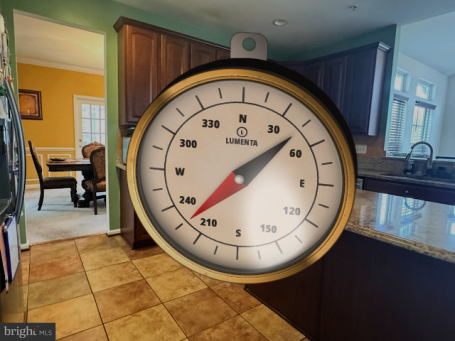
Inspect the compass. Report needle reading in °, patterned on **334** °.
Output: **225** °
